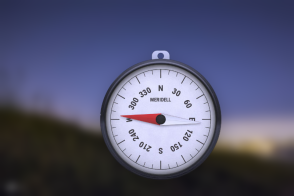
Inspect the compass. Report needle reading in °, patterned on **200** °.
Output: **275** °
